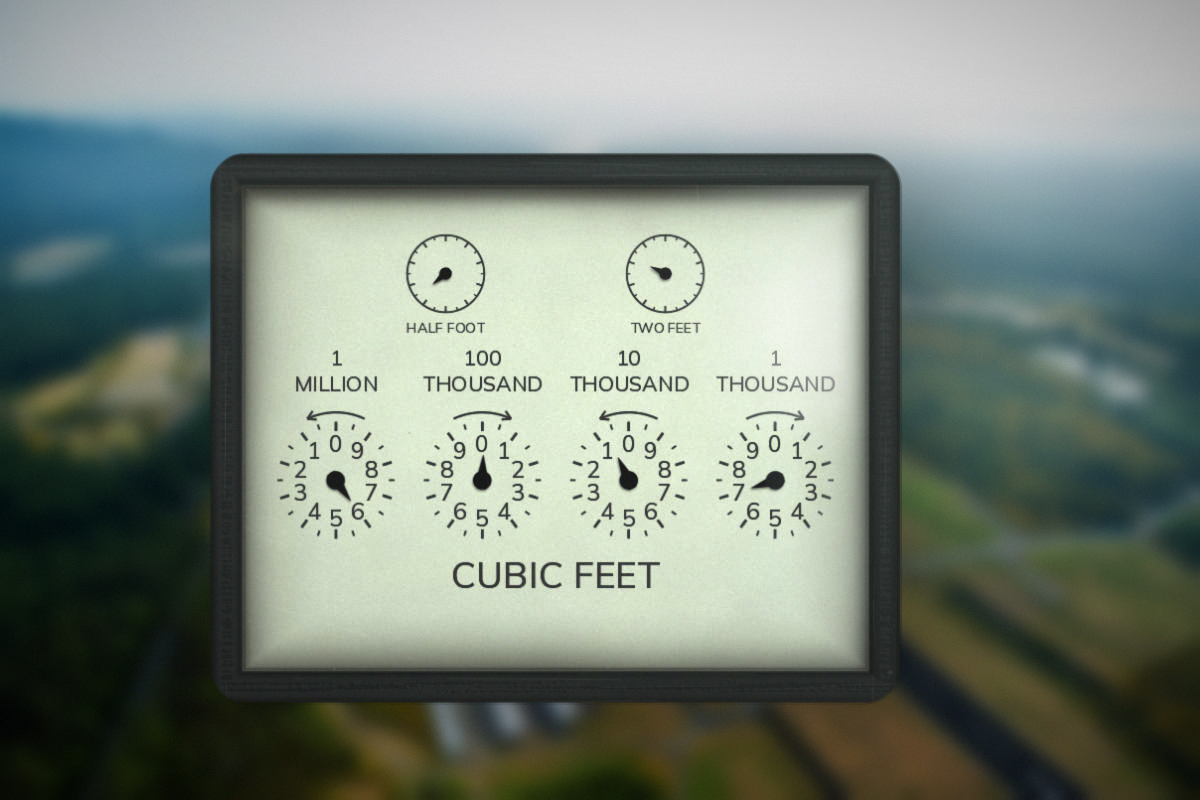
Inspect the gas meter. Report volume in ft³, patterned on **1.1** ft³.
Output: **600700** ft³
